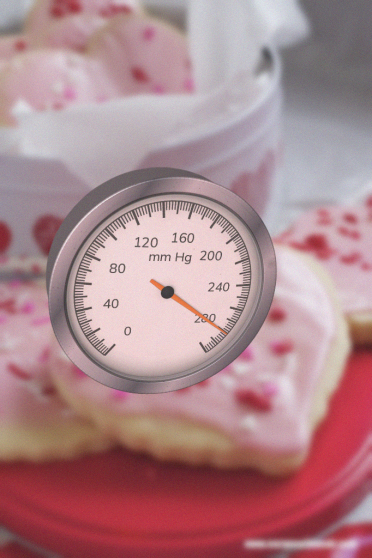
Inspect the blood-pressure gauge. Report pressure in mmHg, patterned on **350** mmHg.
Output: **280** mmHg
